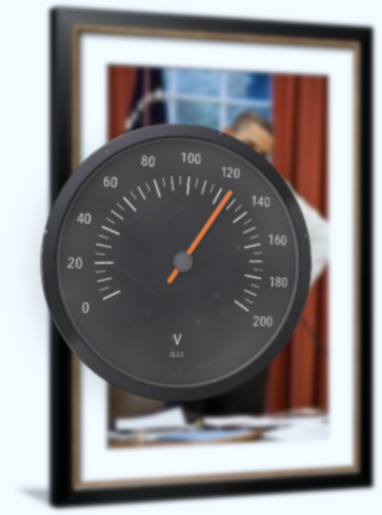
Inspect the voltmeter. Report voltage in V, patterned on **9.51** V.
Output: **125** V
